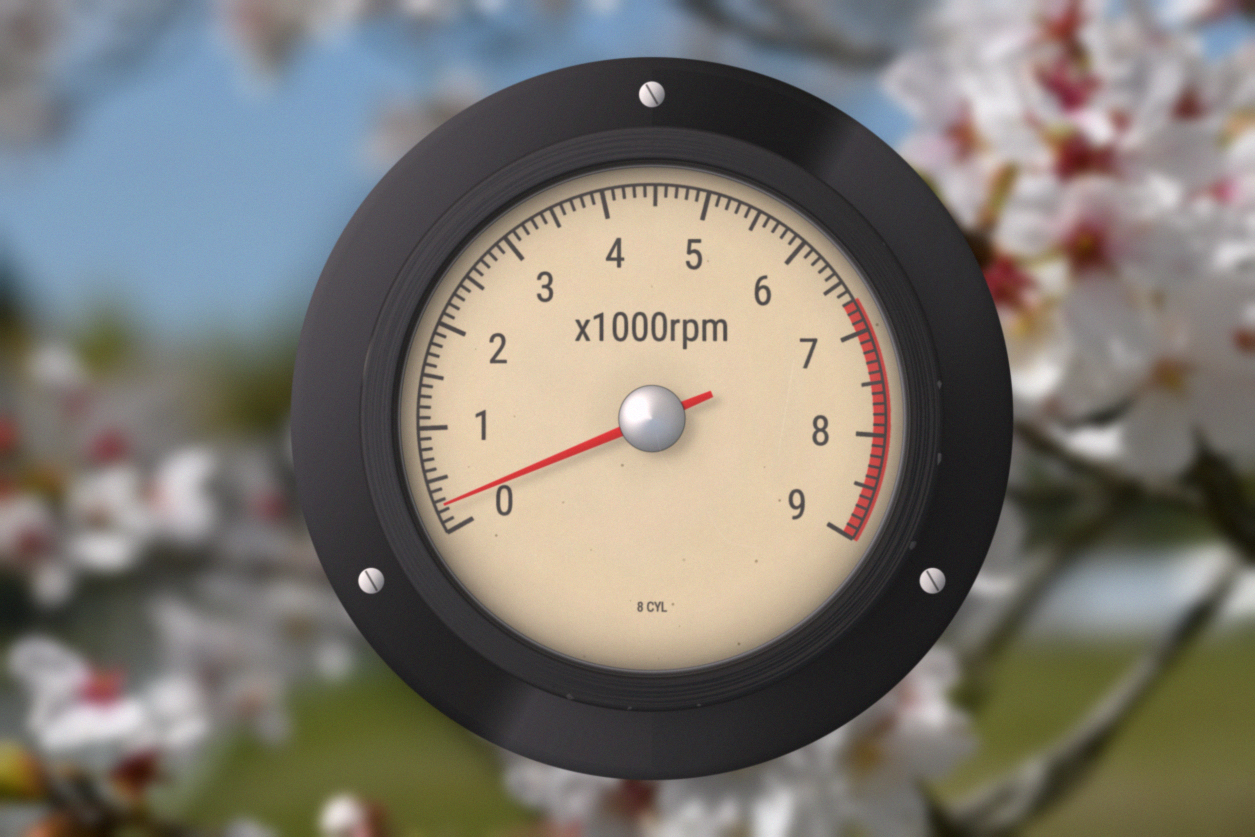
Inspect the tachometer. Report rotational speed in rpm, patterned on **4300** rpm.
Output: **250** rpm
